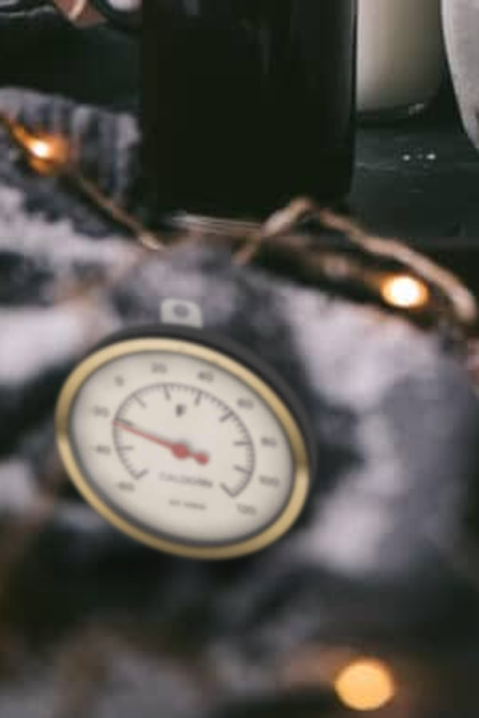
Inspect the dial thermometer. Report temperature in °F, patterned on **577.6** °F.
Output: **-20** °F
